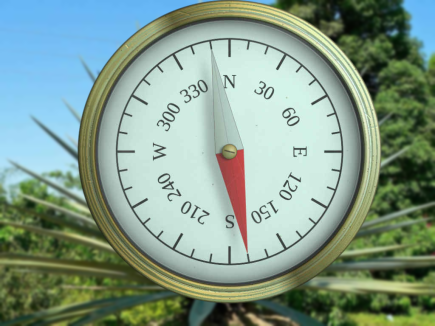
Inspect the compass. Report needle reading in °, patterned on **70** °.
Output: **170** °
